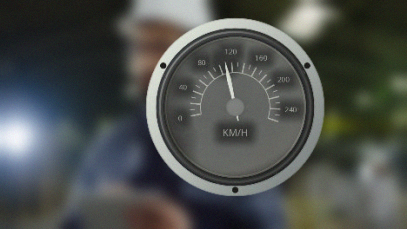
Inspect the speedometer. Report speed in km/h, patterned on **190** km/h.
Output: **110** km/h
